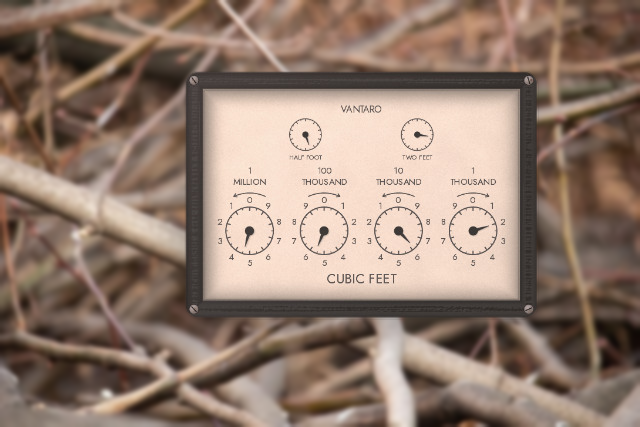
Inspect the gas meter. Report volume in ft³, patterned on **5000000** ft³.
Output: **456200** ft³
